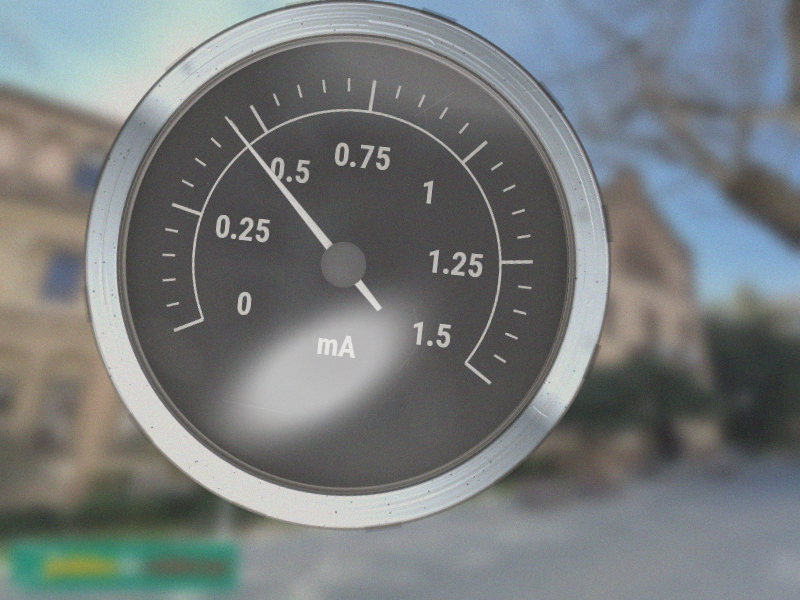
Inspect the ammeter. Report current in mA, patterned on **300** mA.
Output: **0.45** mA
